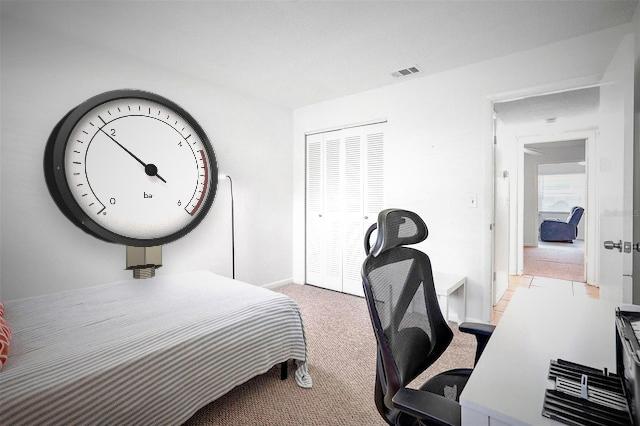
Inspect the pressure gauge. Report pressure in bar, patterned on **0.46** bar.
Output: **1.8** bar
